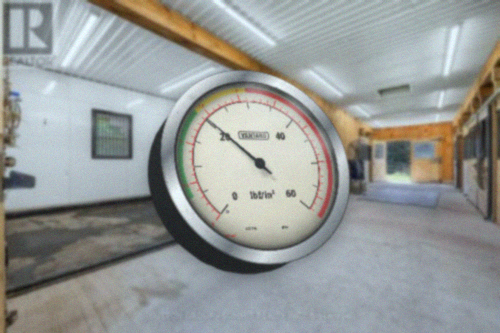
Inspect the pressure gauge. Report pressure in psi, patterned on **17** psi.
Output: **20** psi
